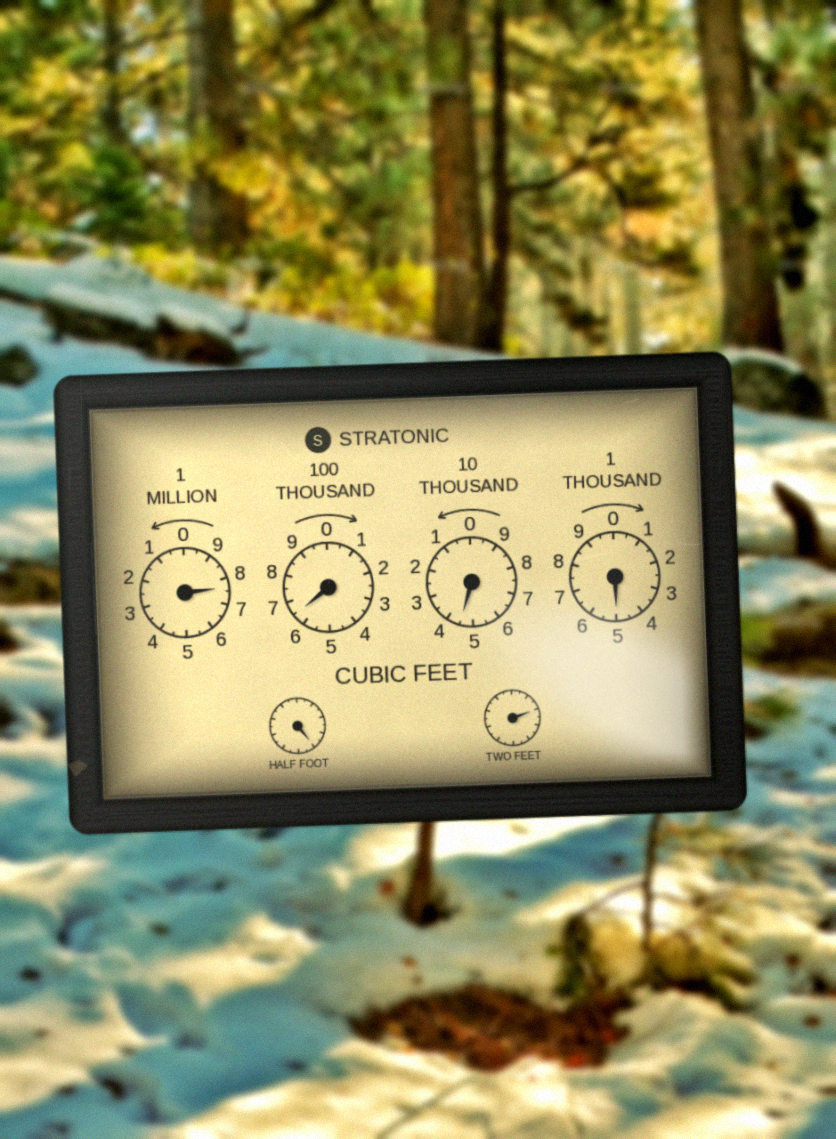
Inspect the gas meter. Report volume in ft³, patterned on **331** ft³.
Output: **764500** ft³
